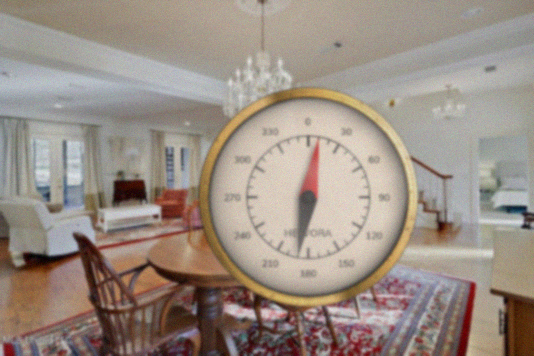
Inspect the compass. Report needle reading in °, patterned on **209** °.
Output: **10** °
